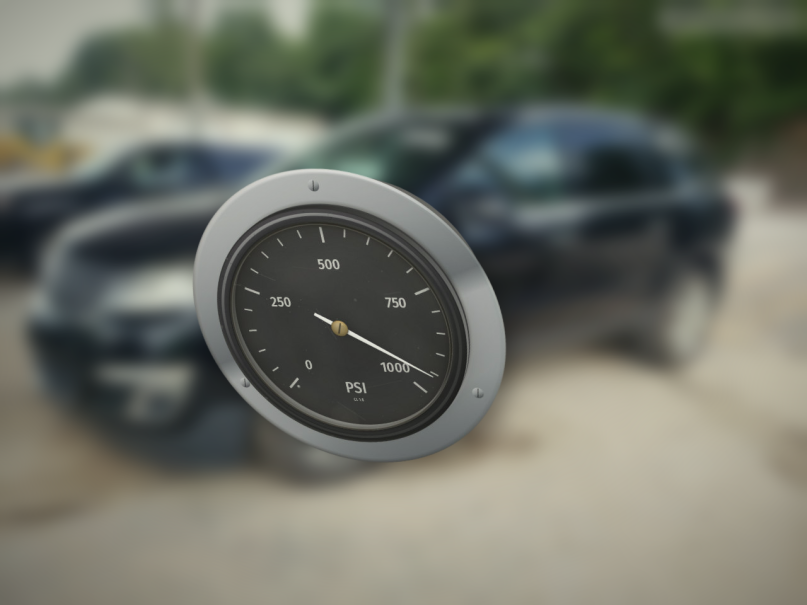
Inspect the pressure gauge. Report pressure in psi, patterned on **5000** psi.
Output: **950** psi
